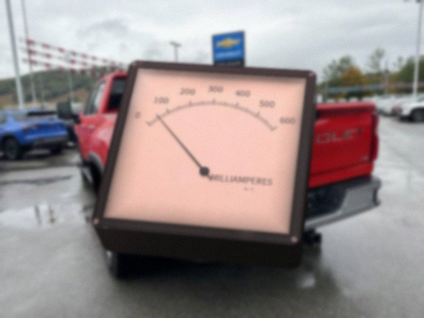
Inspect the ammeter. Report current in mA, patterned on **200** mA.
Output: **50** mA
